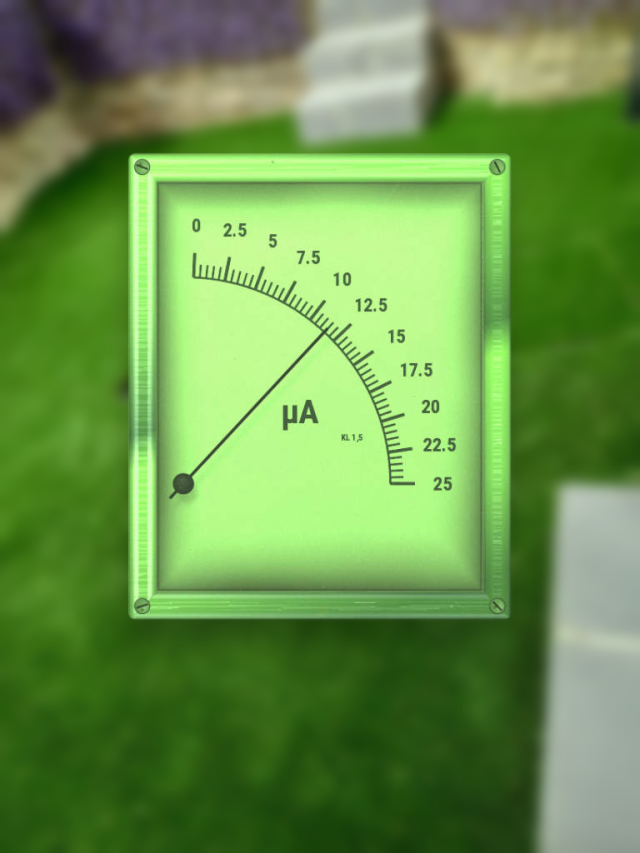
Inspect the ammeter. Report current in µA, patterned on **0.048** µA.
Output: **11.5** µA
